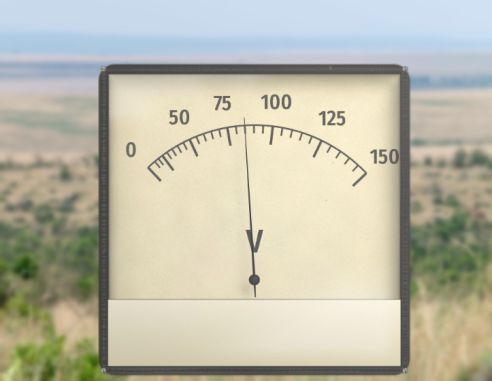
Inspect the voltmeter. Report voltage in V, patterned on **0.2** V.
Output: **85** V
